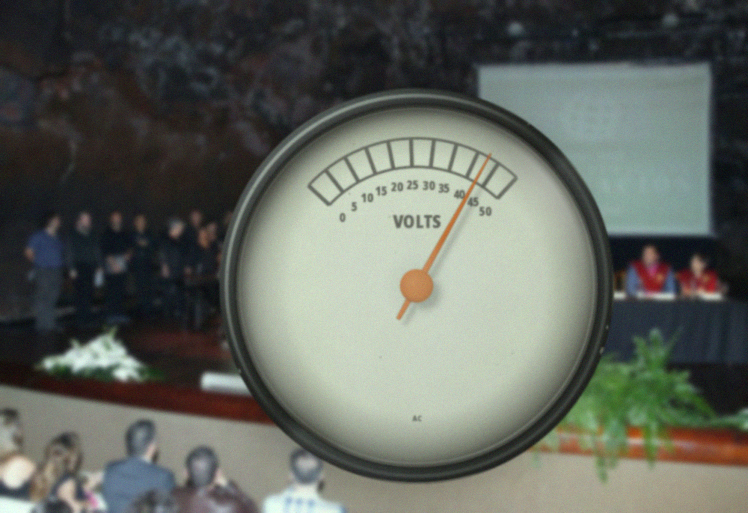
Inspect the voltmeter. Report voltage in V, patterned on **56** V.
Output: **42.5** V
